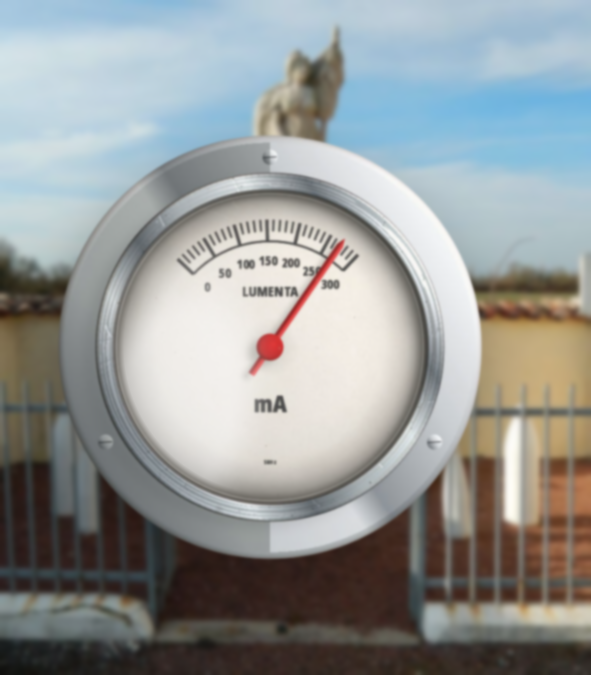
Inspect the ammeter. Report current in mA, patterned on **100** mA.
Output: **270** mA
